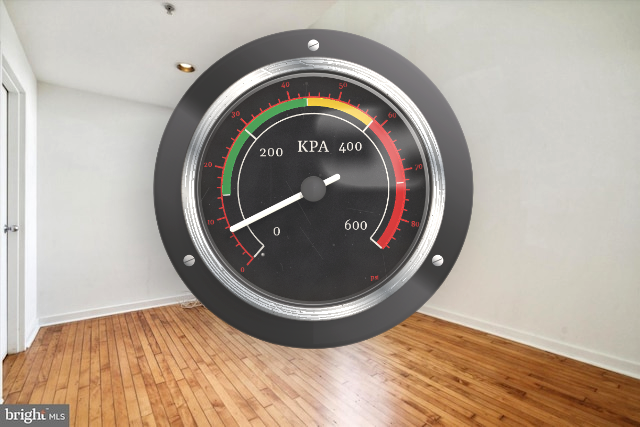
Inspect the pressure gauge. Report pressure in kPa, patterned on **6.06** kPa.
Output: **50** kPa
